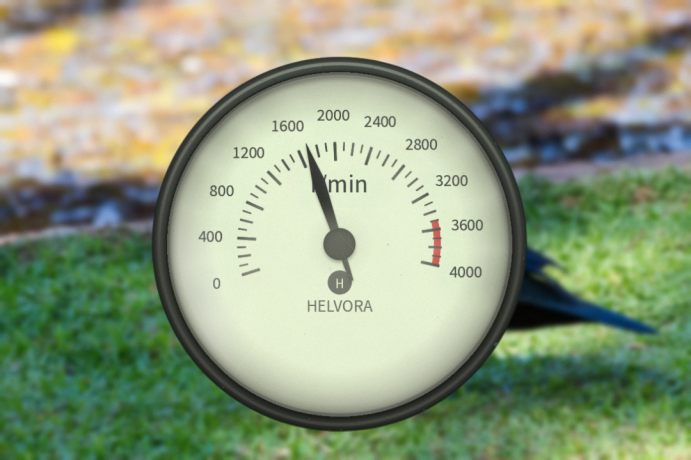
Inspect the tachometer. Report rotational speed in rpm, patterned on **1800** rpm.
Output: **1700** rpm
